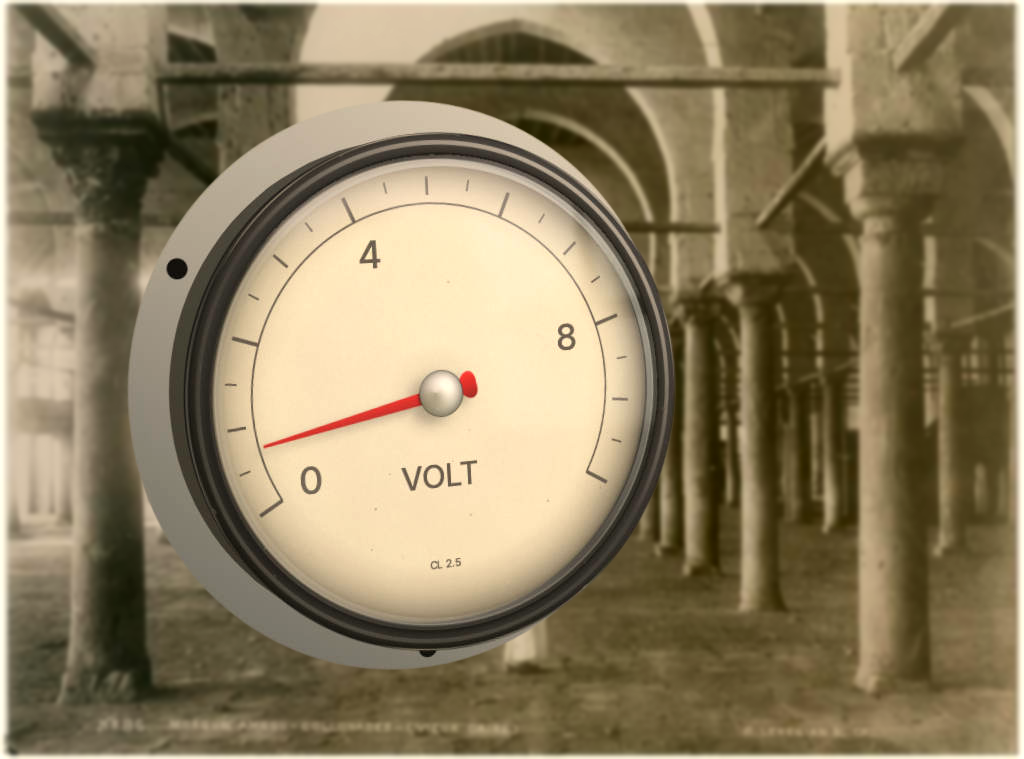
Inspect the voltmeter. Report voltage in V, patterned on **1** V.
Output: **0.75** V
